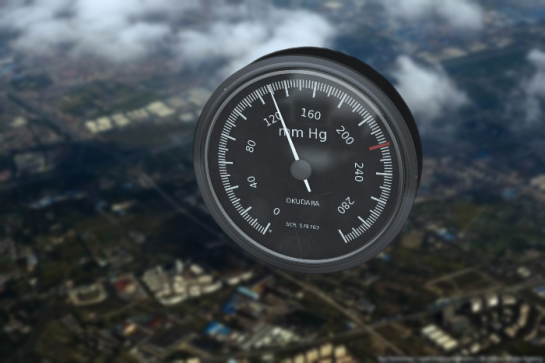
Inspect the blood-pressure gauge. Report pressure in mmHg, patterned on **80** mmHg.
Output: **130** mmHg
